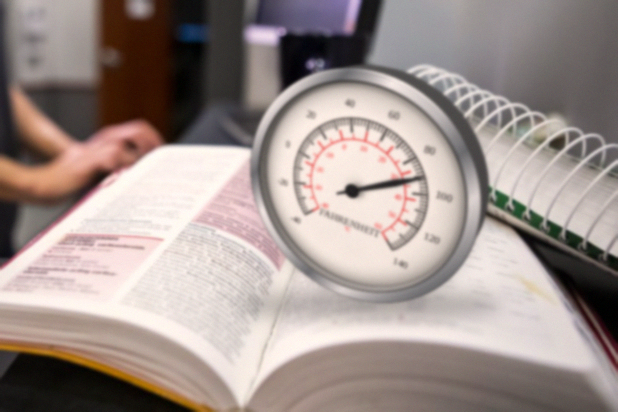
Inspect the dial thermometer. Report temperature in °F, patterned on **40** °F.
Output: **90** °F
